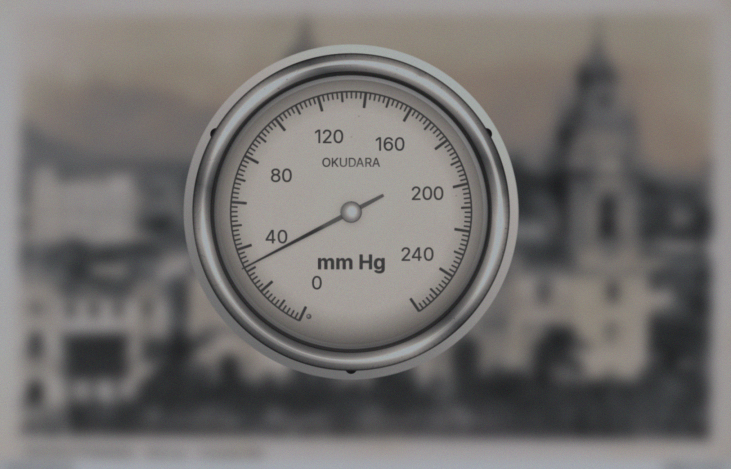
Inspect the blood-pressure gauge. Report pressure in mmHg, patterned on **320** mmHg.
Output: **32** mmHg
